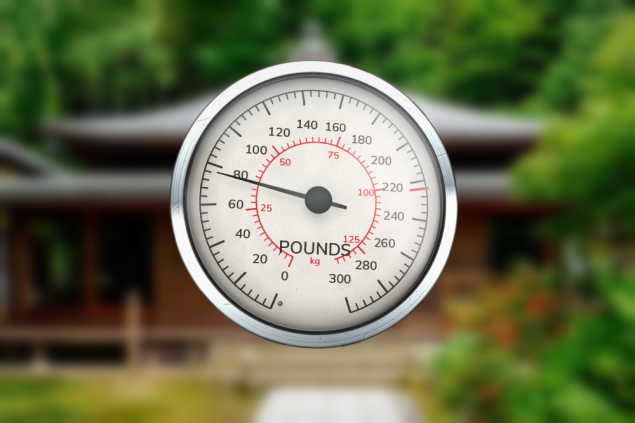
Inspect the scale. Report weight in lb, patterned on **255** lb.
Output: **76** lb
